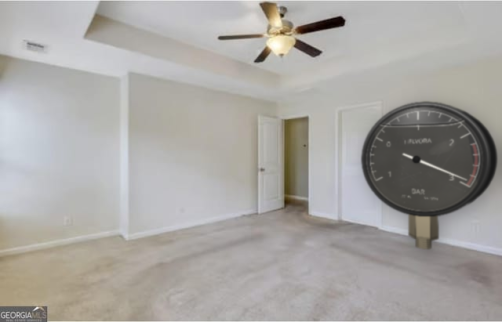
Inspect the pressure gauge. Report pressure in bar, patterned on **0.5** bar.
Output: **2.9** bar
